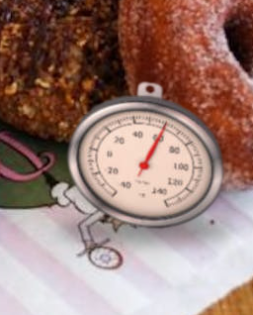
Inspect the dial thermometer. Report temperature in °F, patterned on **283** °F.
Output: **60** °F
